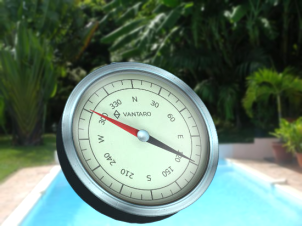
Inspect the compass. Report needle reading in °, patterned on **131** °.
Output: **300** °
